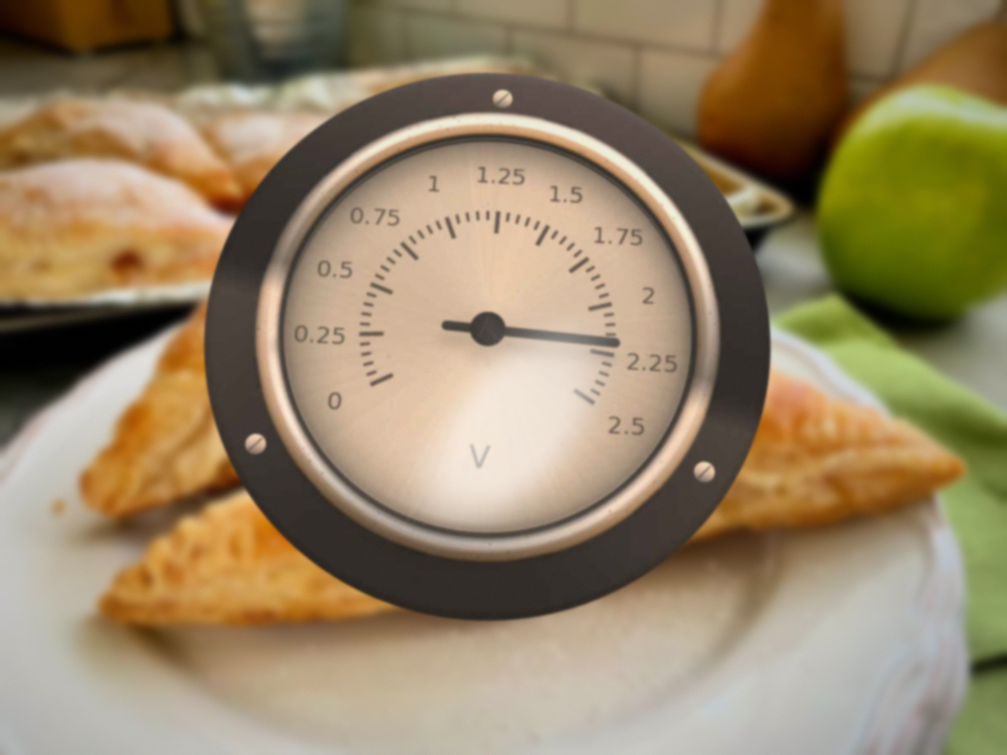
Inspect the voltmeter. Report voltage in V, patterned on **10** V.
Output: **2.2** V
